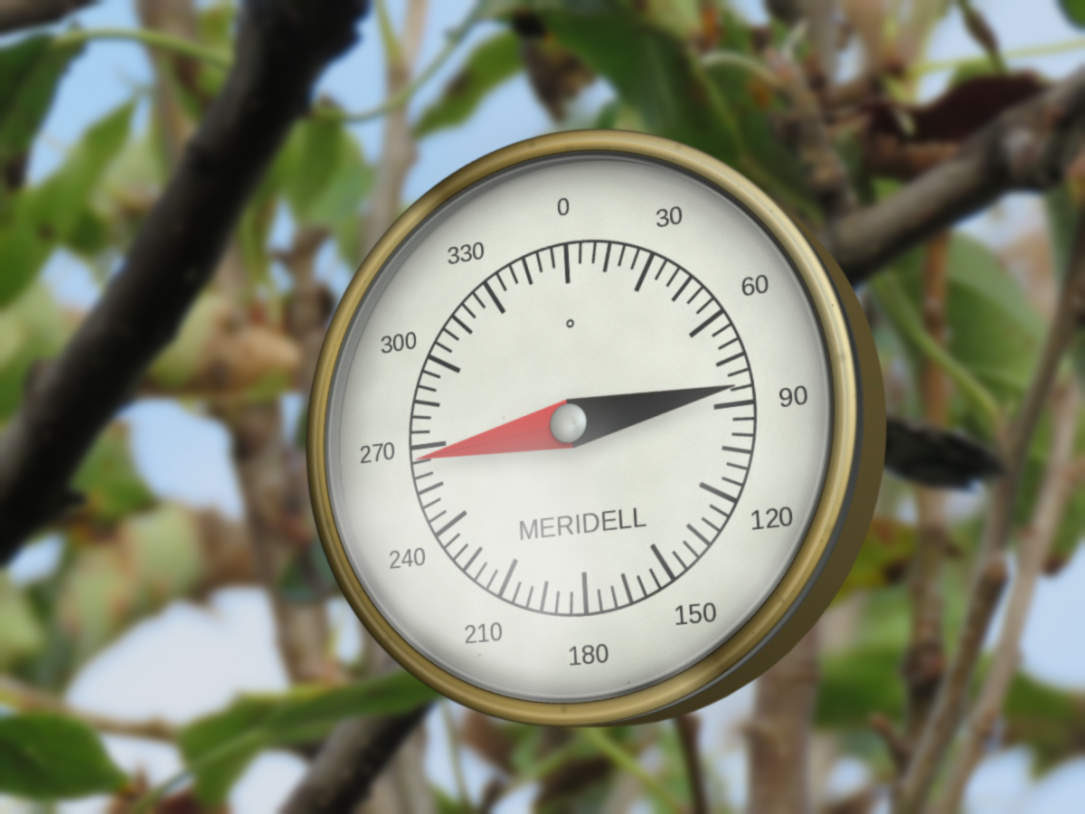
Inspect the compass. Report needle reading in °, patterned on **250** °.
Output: **265** °
